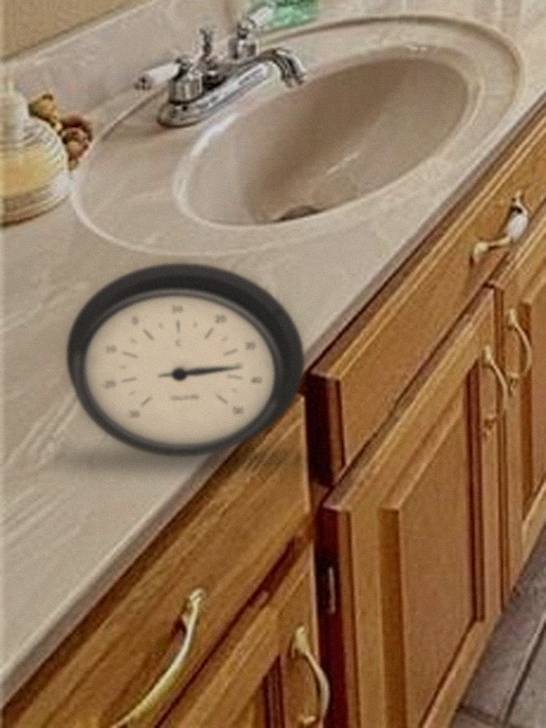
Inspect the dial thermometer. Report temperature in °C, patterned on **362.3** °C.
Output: **35** °C
